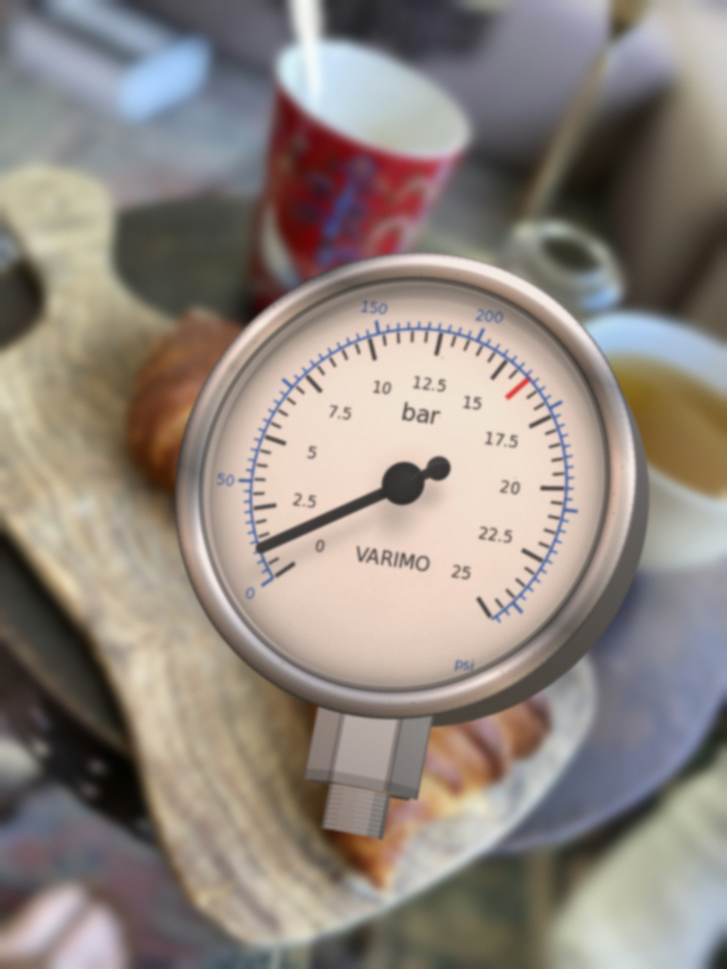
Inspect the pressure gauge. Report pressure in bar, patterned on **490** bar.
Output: **1** bar
